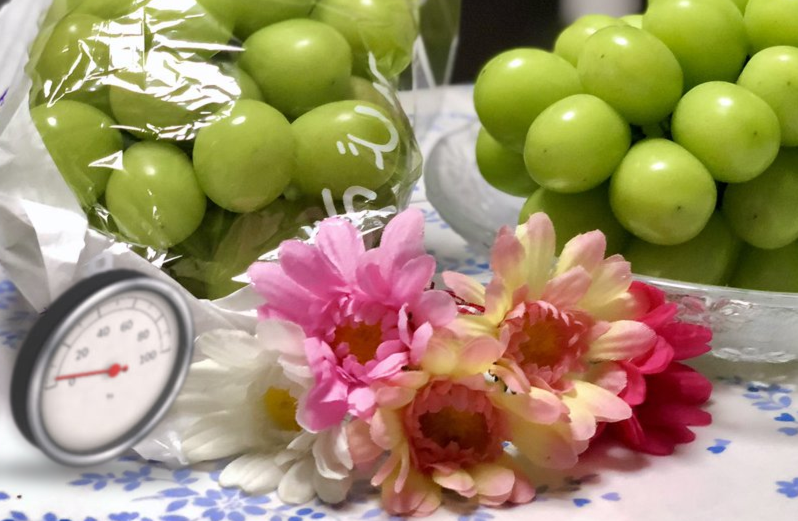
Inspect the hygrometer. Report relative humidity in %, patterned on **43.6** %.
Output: **5** %
